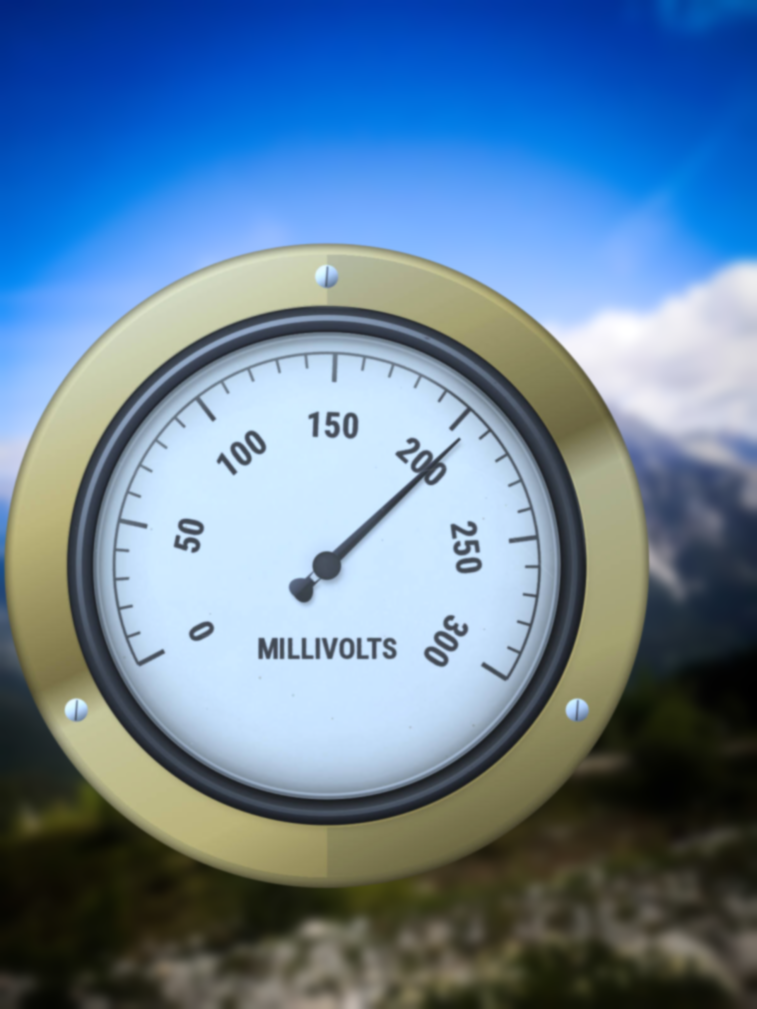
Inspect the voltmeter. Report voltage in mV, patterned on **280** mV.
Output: **205** mV
